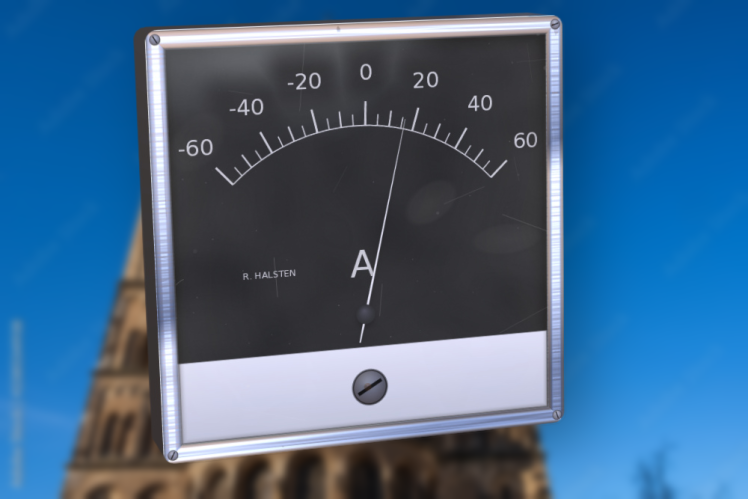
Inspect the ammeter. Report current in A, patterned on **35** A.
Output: **15** A
